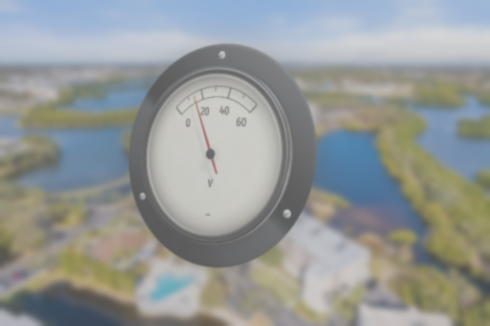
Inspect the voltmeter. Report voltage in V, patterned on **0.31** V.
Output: **15** V
